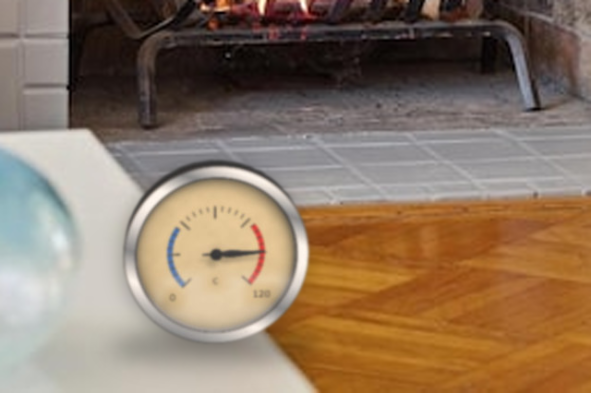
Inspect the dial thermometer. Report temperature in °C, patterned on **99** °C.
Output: **100** °C
